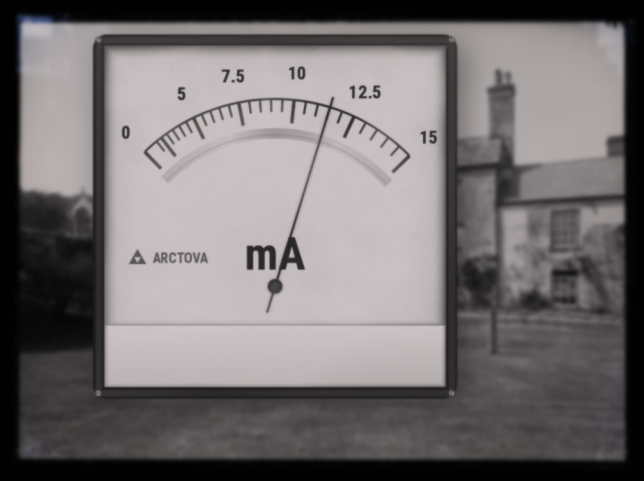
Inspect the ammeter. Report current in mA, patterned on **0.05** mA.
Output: **11.5** mA
